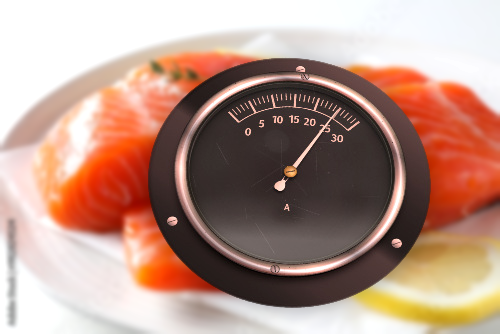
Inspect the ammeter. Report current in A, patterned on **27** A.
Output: **25** A
